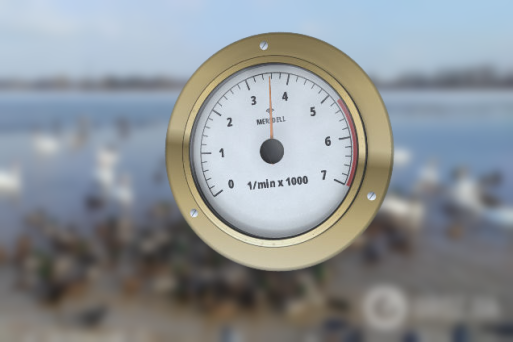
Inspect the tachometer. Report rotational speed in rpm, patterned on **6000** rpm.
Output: **3600** rpm
